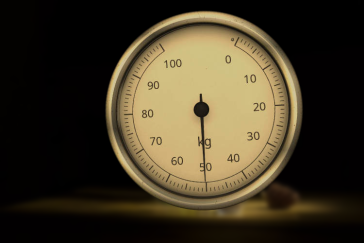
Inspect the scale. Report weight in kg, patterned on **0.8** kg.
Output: **50** kg
